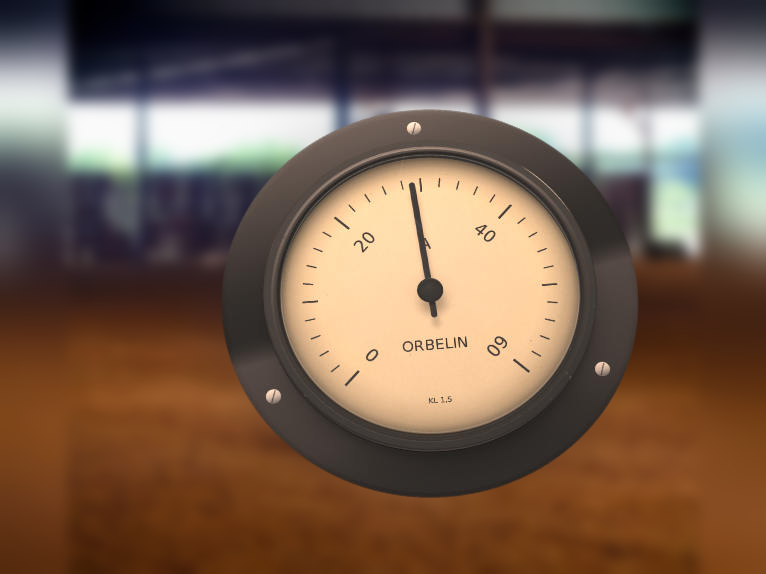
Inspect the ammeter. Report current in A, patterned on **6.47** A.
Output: **29** A
